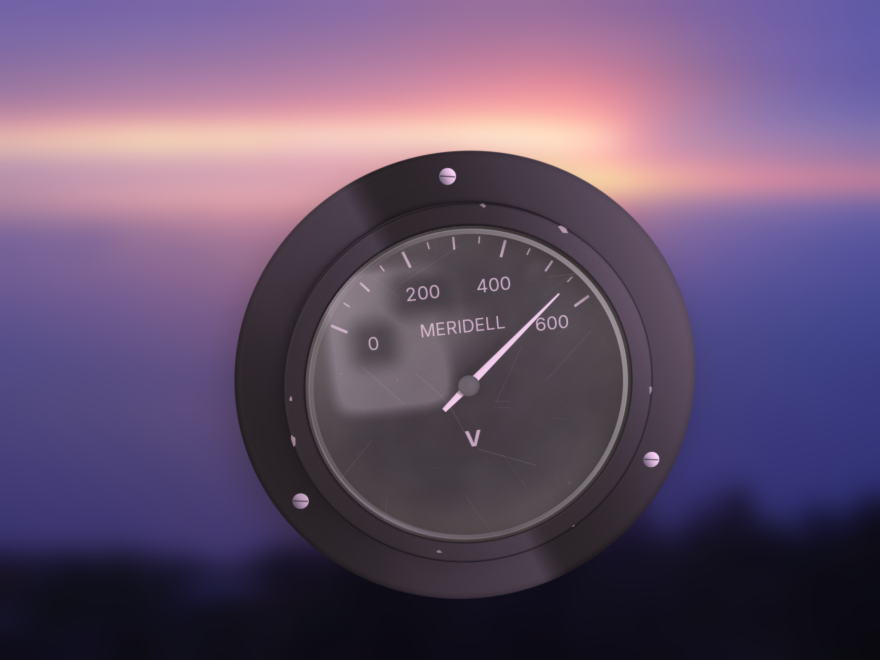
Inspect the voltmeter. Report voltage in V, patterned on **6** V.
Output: **550** V
